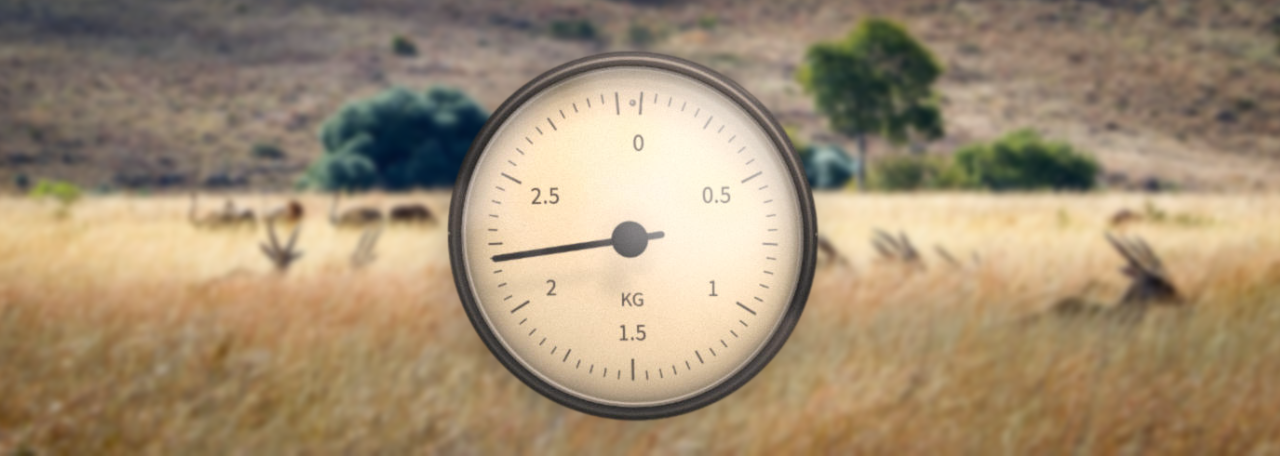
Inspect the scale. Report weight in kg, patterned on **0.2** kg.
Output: **2.2** kg
